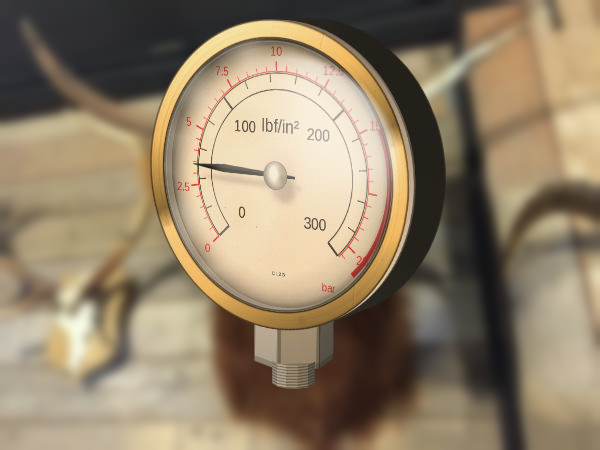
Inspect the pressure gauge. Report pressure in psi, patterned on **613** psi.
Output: **50** psi
